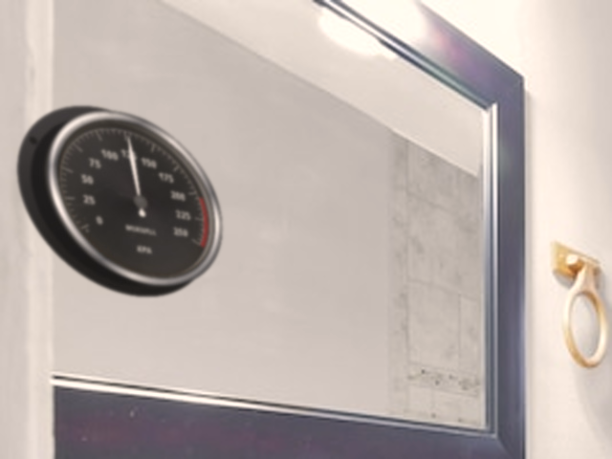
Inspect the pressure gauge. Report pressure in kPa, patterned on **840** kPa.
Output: **125** kPa
